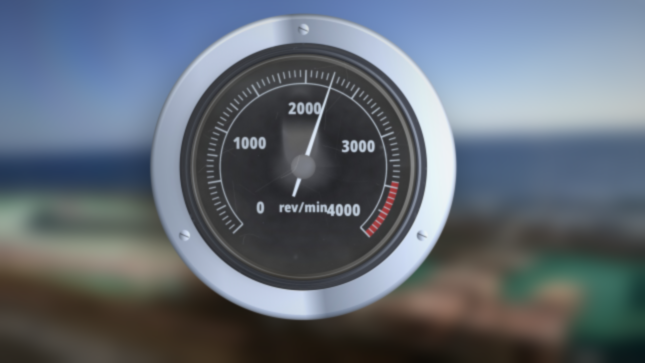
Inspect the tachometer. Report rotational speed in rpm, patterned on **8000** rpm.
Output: **2250** rpm
